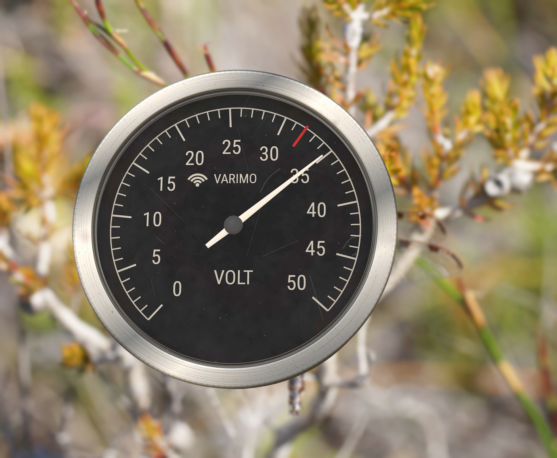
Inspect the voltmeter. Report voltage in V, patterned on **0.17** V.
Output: **35** V
